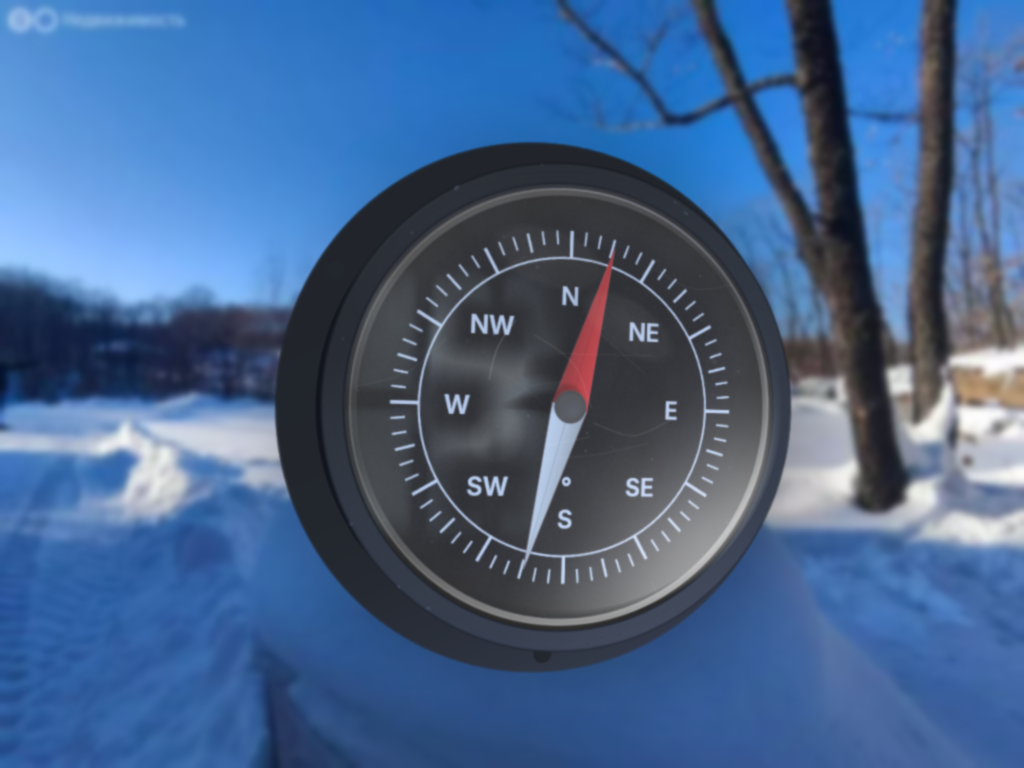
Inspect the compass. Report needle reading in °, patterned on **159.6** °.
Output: **15** °
